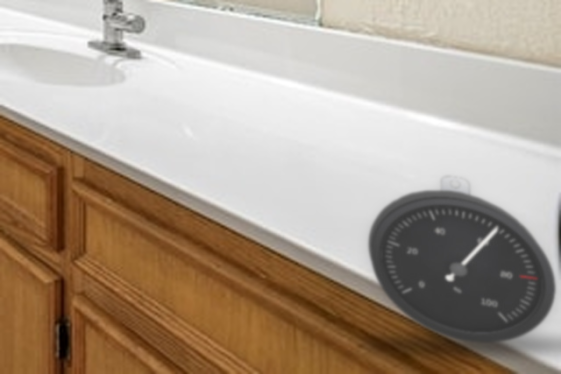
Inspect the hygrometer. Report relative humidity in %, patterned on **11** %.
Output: **60** %
